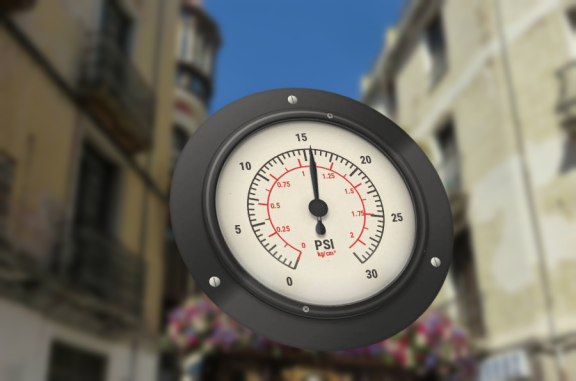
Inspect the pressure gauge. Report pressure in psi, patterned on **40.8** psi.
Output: **15.5** psi
